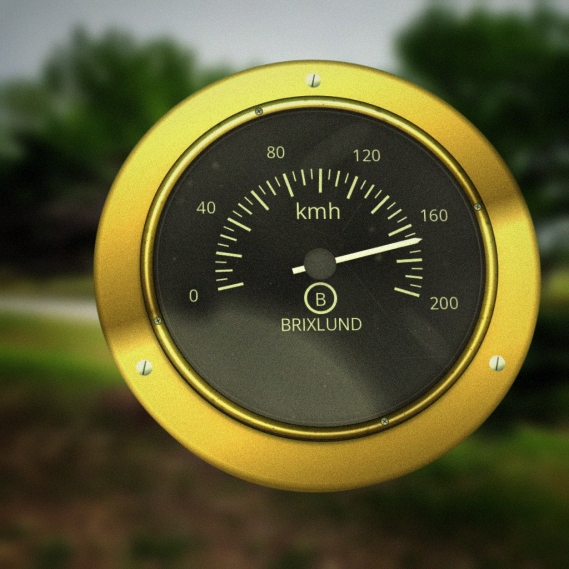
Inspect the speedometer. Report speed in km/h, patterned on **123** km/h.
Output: **170** km/h
